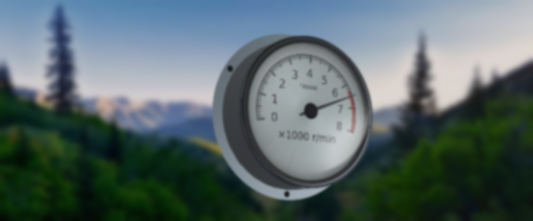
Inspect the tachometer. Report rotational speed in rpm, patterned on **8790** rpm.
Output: **6500** rpm
